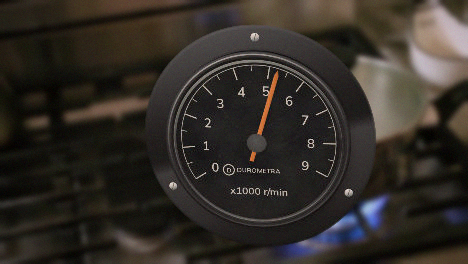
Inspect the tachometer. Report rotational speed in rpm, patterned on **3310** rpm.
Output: **5250** rpm
